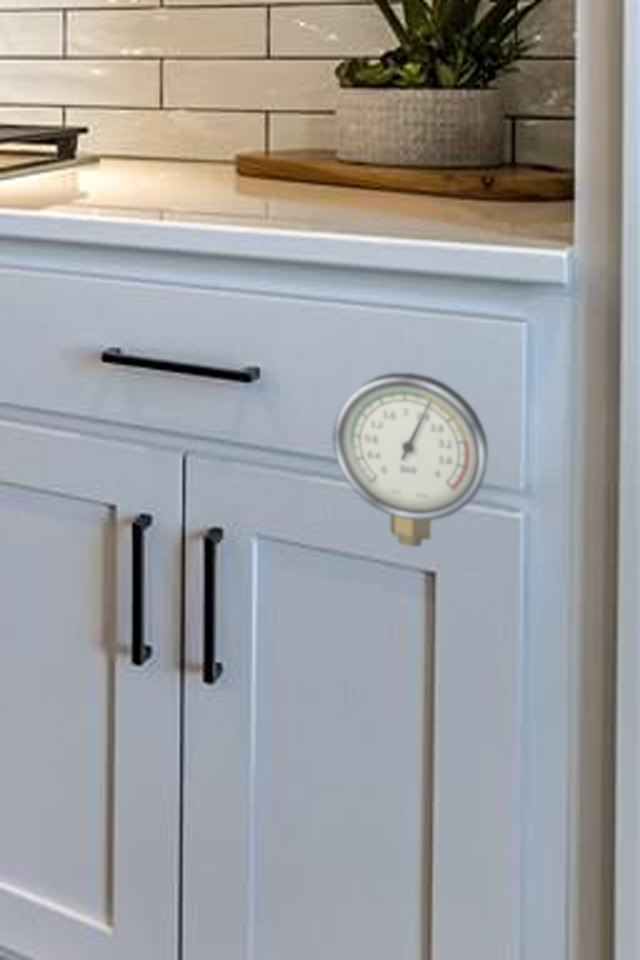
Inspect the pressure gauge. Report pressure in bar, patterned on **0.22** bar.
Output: **2.4** bar
